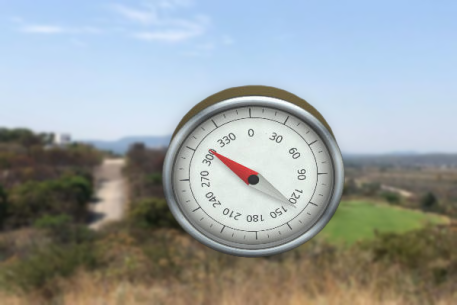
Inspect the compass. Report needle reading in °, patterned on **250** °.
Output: **310** °
